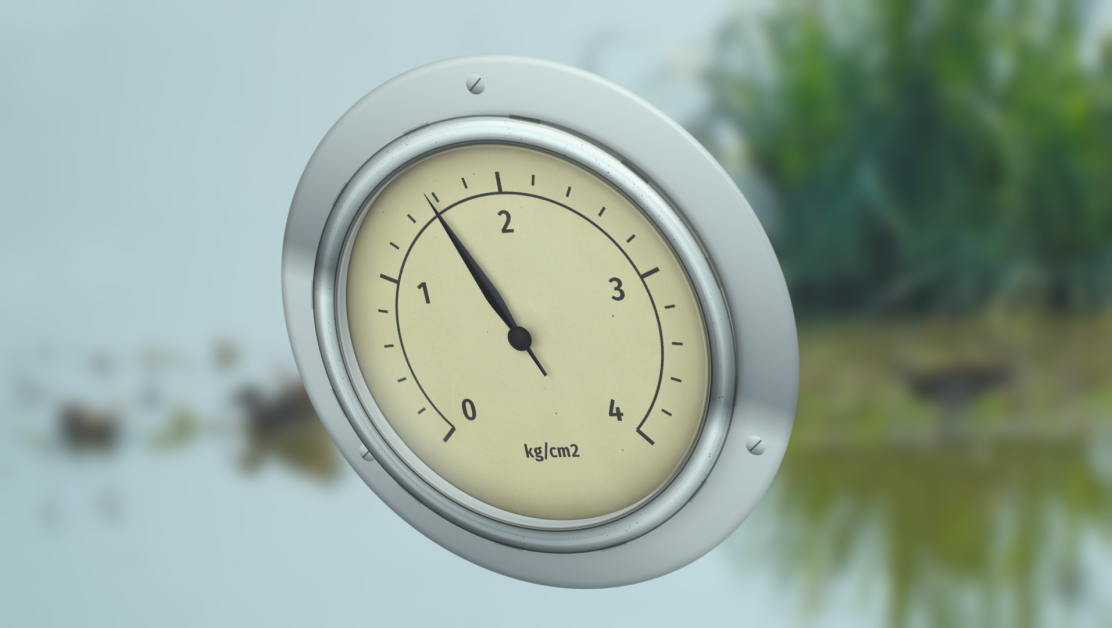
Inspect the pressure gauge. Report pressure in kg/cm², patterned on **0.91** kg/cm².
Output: **1.6** kg/cm²
